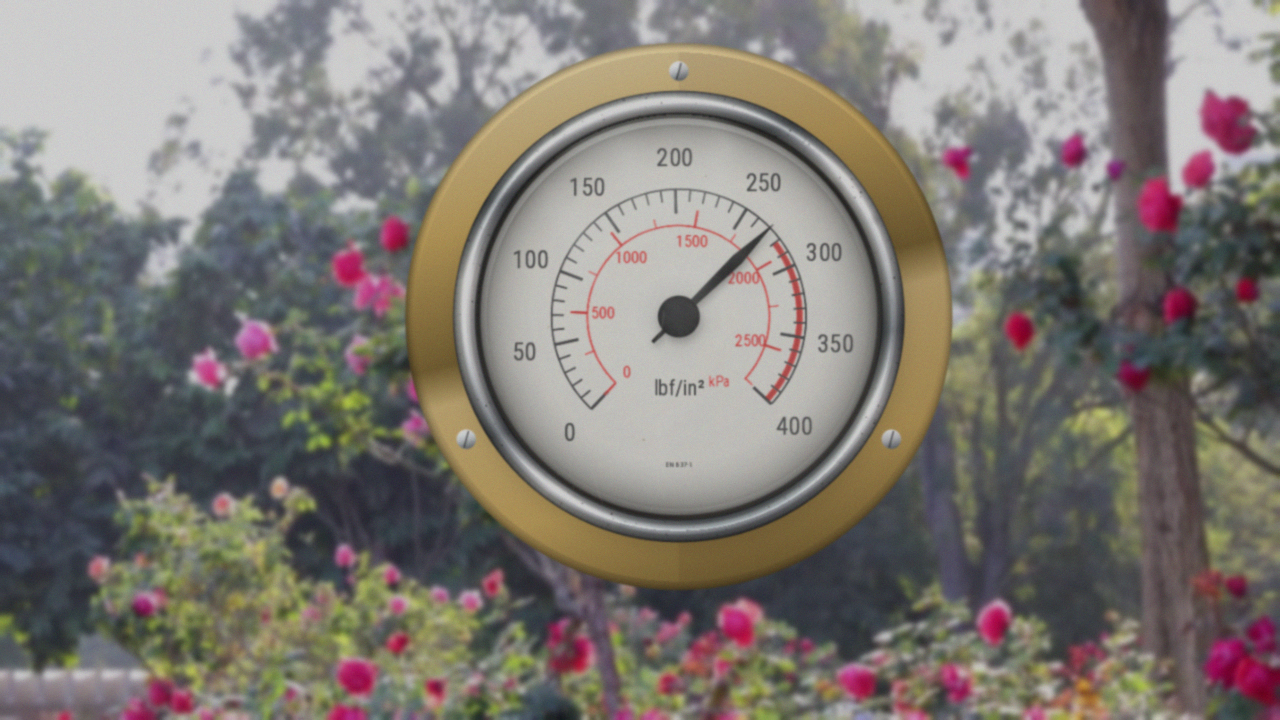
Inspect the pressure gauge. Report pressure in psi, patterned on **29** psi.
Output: **270** psi
